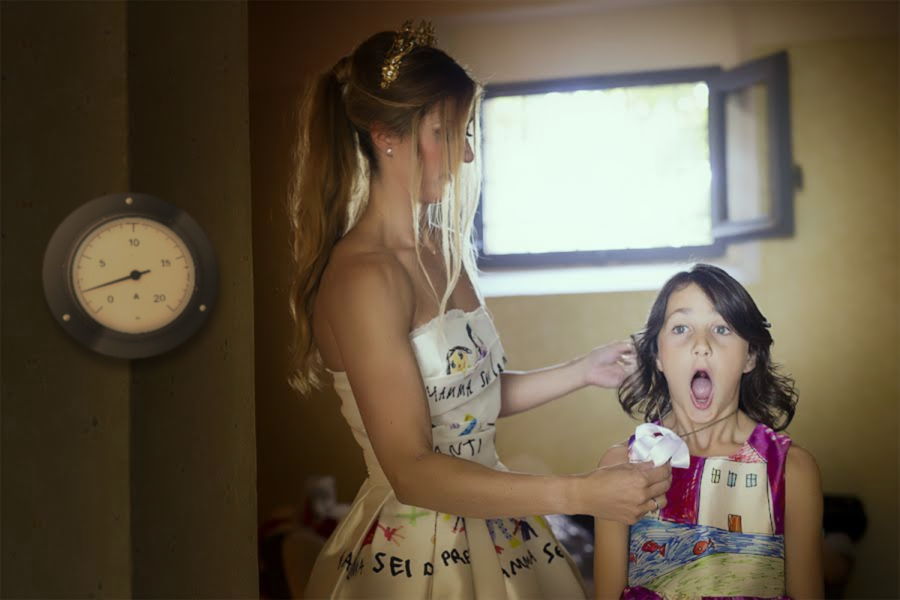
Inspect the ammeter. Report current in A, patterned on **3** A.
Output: **2** A
